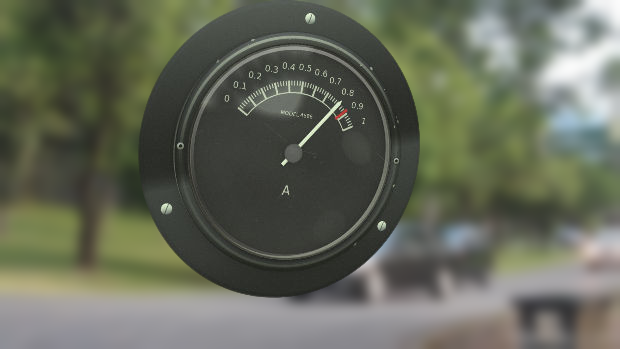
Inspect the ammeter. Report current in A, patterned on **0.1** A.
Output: **0.8** A
